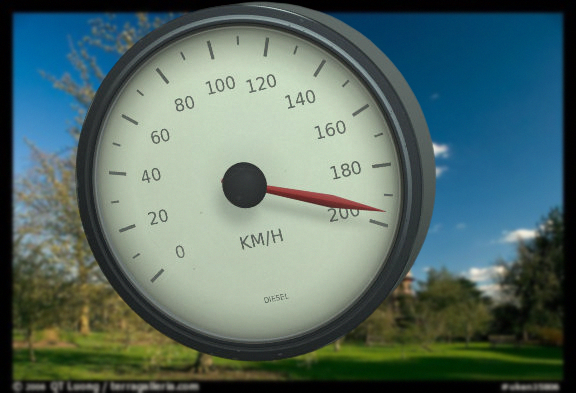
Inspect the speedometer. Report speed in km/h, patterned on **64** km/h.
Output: **195** km/h
